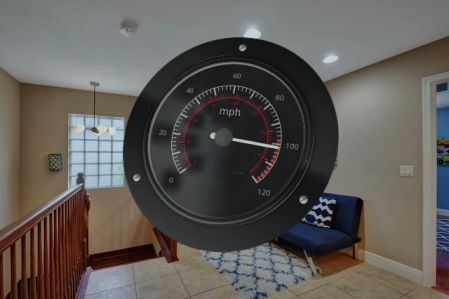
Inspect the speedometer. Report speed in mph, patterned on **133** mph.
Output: **102** mph
